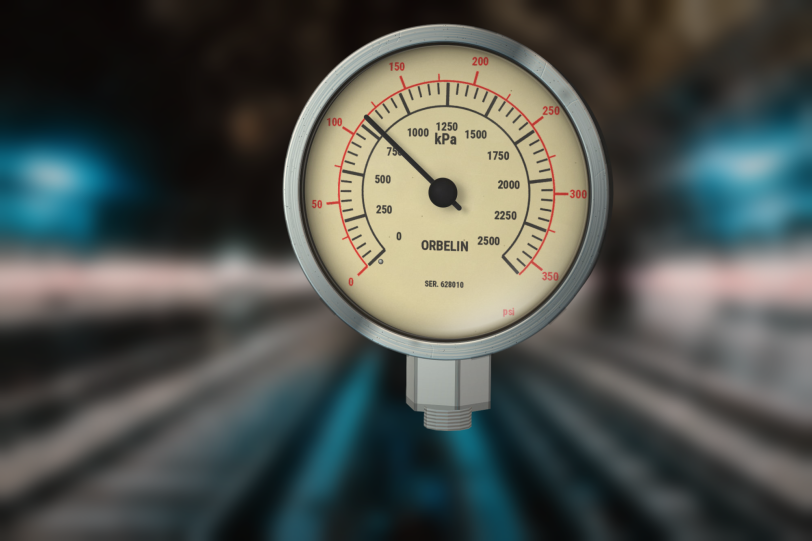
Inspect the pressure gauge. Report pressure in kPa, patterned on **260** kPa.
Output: **800** kPa
